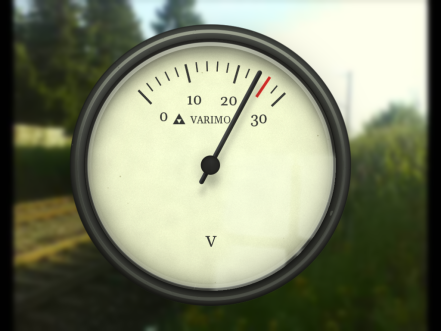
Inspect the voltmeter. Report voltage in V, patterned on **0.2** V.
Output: **24** V
